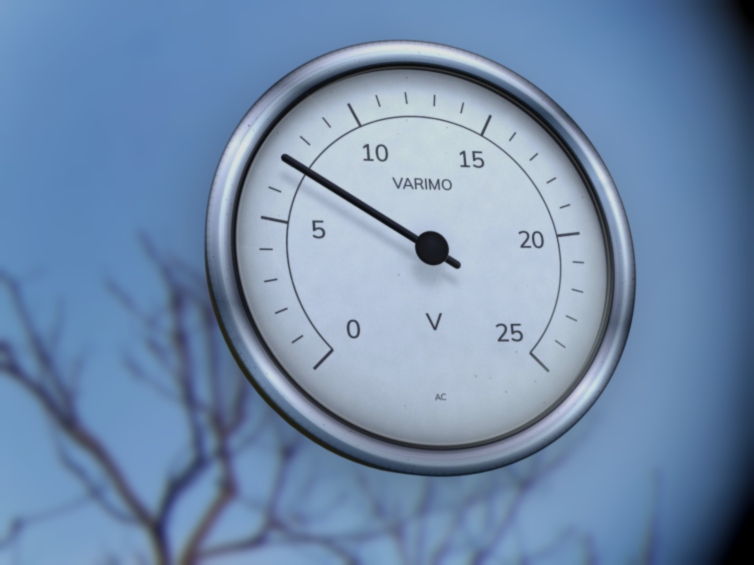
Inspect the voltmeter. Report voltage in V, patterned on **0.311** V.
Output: **7** V
